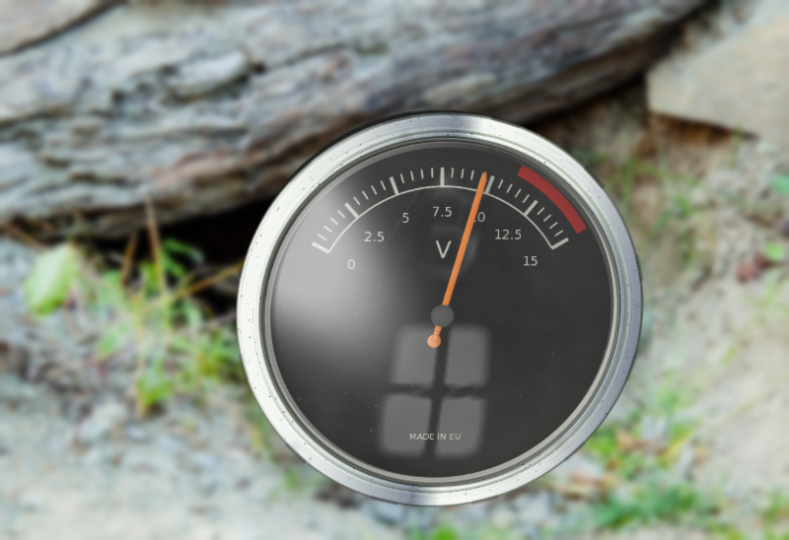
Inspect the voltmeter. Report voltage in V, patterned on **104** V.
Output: **9.5** V
